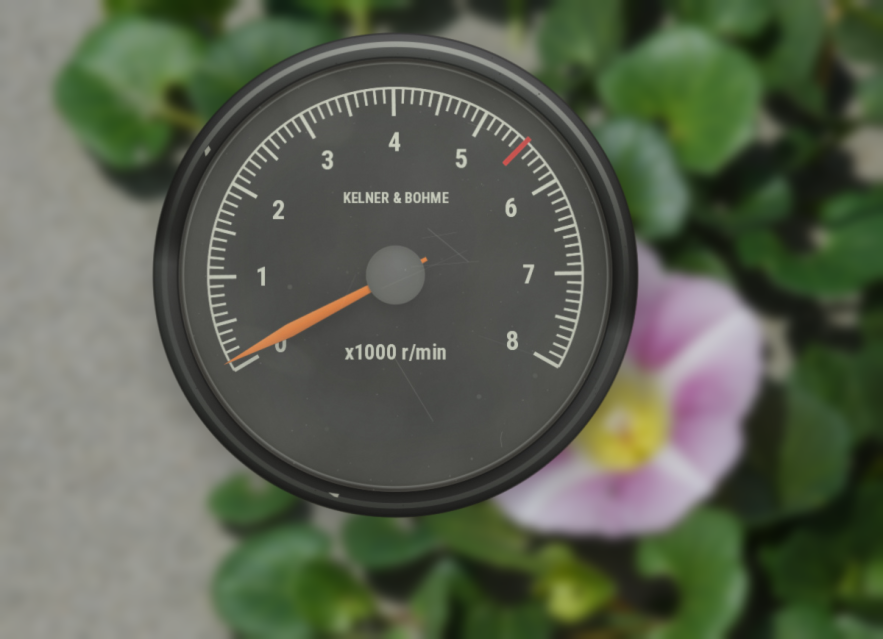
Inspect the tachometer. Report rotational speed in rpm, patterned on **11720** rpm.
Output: **100** rpm
